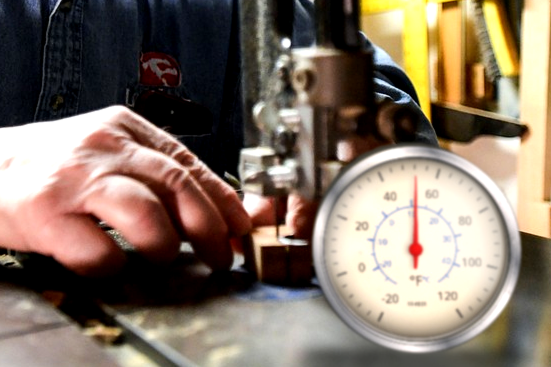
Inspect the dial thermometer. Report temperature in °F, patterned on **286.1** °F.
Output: **52** °F
